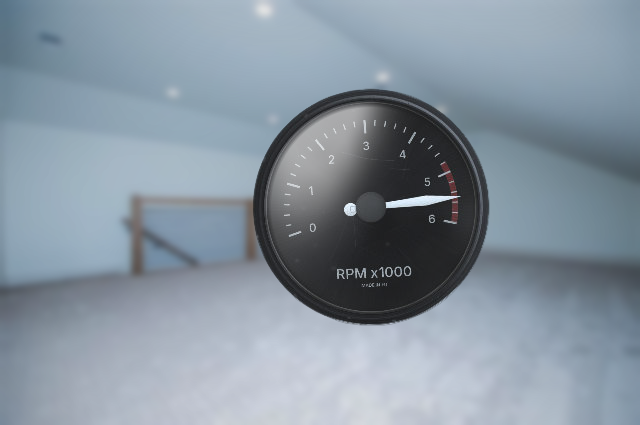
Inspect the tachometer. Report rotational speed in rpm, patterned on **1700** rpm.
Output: **5500** rpm
